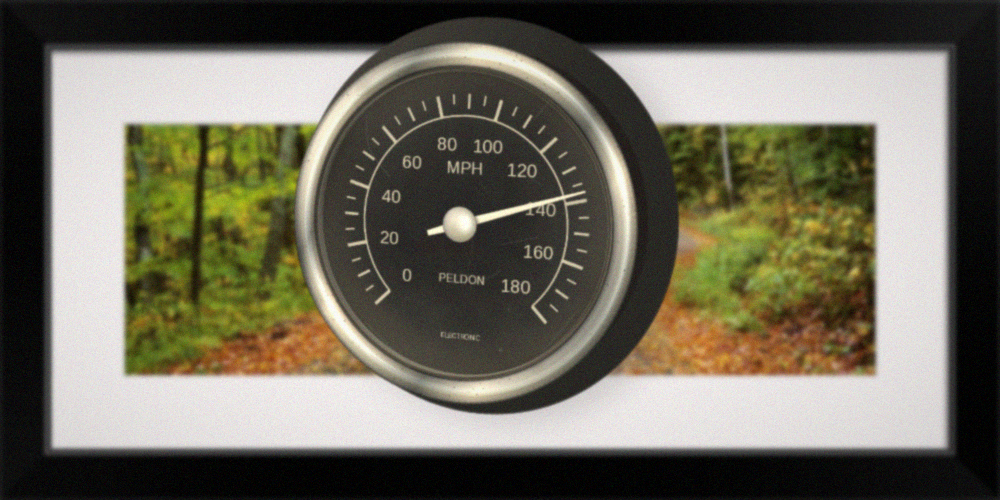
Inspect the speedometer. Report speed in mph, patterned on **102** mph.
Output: **137.5** mph
